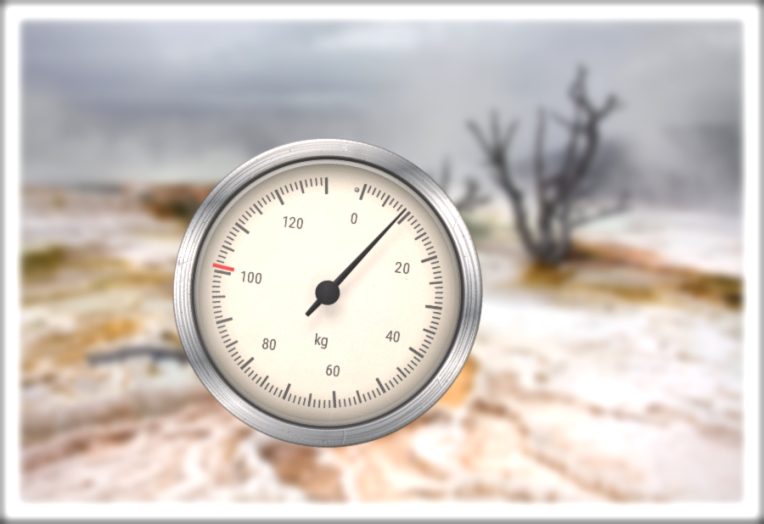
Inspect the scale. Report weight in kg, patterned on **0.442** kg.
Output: **9** kg
